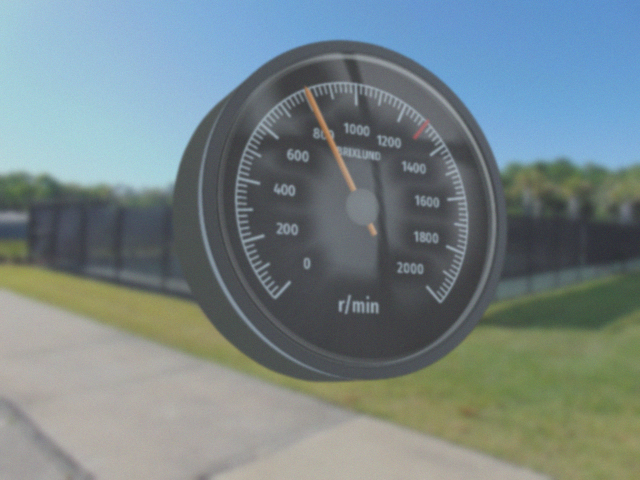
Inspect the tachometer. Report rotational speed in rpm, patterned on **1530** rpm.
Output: **800** rpm
